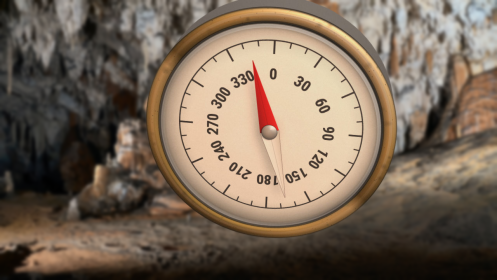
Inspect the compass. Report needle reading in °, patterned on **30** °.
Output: **345** °
